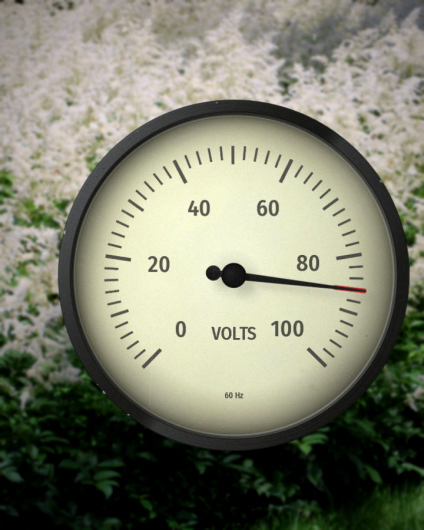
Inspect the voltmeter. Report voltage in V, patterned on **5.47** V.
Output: **86** V
